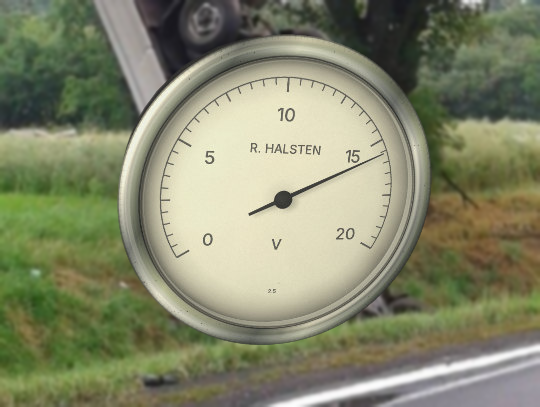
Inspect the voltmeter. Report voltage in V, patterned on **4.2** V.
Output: **15.5** V
